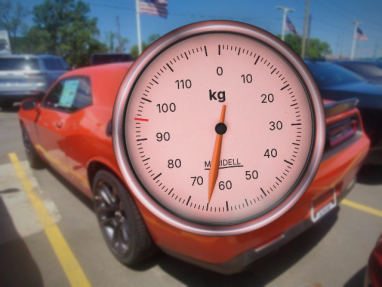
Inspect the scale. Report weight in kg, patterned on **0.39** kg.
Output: **65** kg
